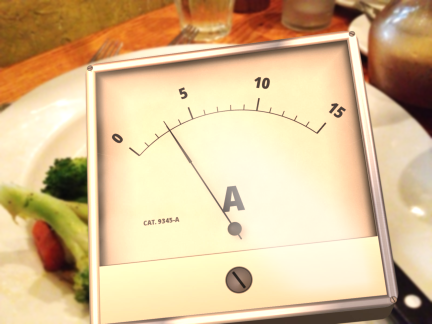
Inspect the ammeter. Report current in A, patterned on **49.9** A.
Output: **3** A
